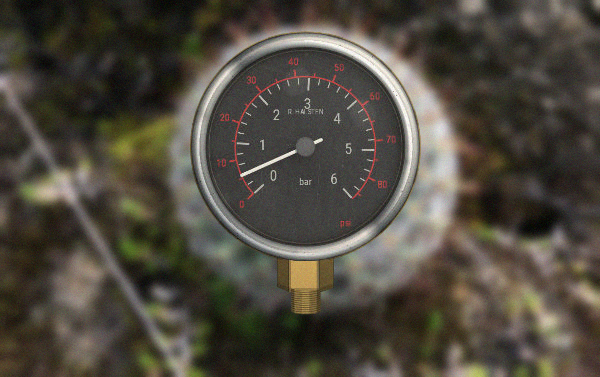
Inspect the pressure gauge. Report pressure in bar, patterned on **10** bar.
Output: **0.4** bar
